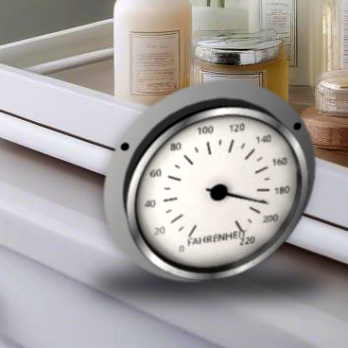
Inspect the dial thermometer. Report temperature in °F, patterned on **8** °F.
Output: **190** °F
